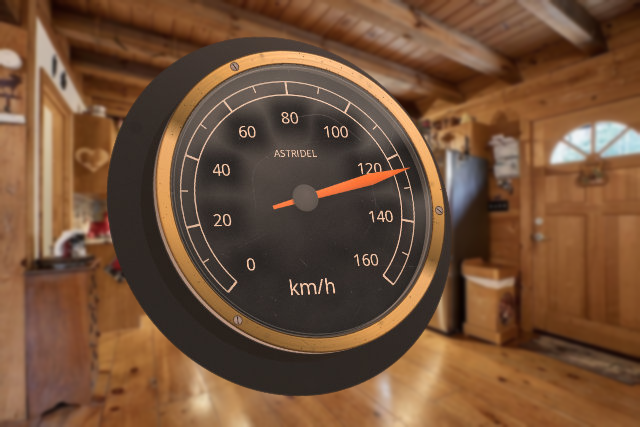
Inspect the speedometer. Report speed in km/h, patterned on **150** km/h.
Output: **125** km/h
